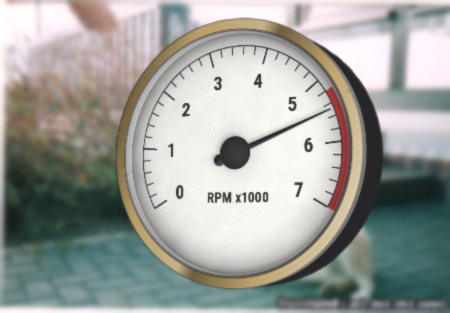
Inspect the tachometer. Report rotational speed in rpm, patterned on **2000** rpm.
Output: **5500** rpm
